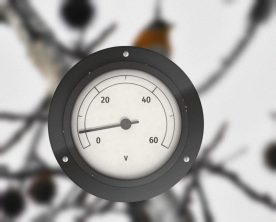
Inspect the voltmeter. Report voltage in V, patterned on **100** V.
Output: **5** V
